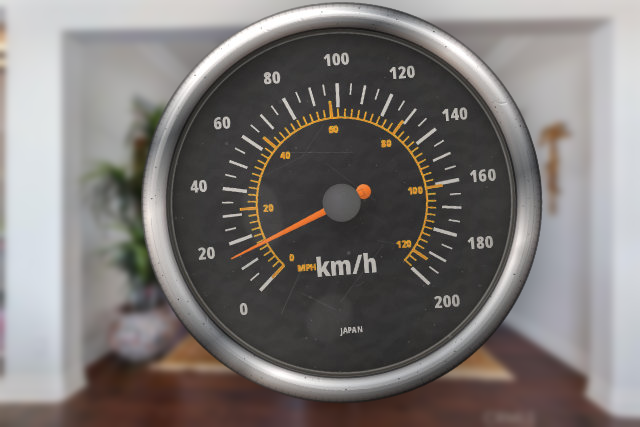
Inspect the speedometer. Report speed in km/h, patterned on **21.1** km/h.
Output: **15** km/h
